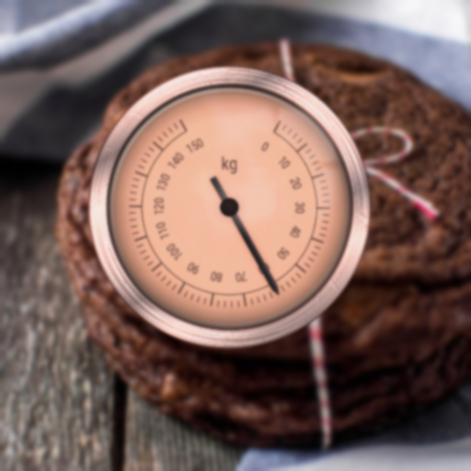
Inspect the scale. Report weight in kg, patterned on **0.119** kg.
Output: **60** kg
